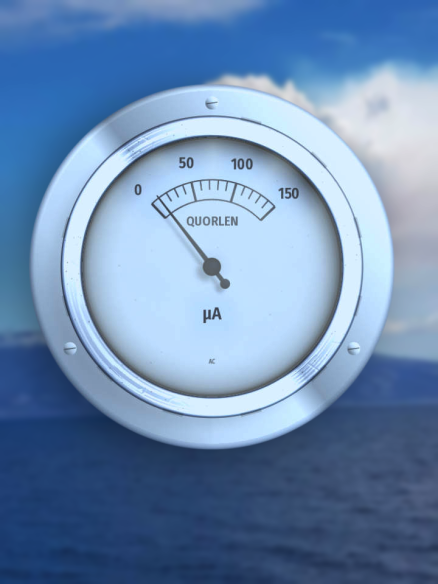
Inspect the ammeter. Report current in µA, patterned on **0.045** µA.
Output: **10** µA
